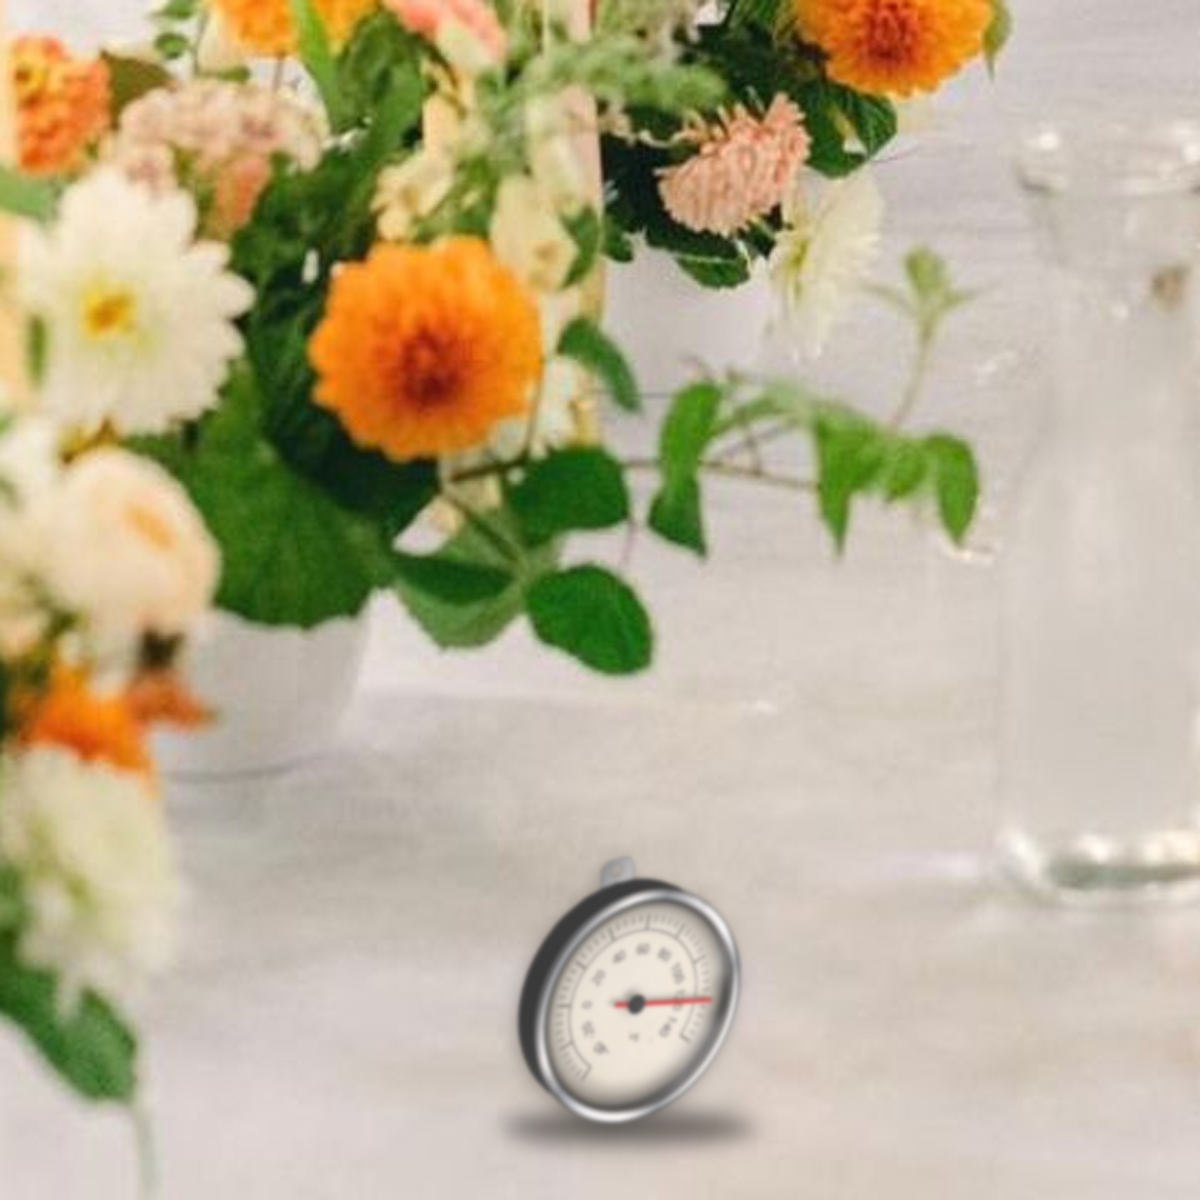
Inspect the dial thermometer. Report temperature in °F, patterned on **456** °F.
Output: **120** °F
